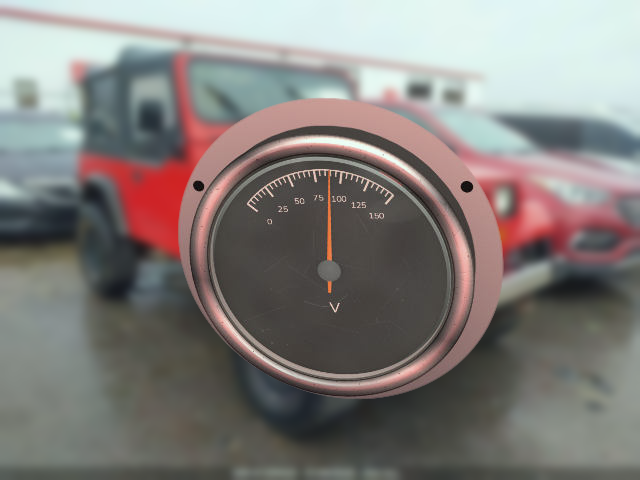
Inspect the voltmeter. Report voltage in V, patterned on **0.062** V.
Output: **90** V
